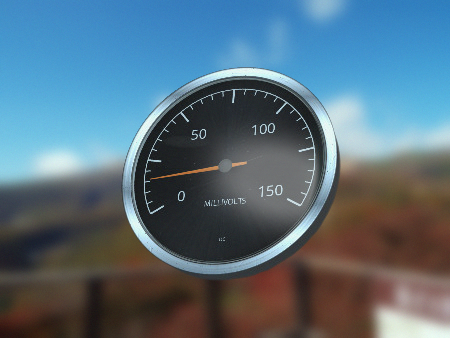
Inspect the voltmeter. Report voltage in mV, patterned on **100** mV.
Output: **15** mV
